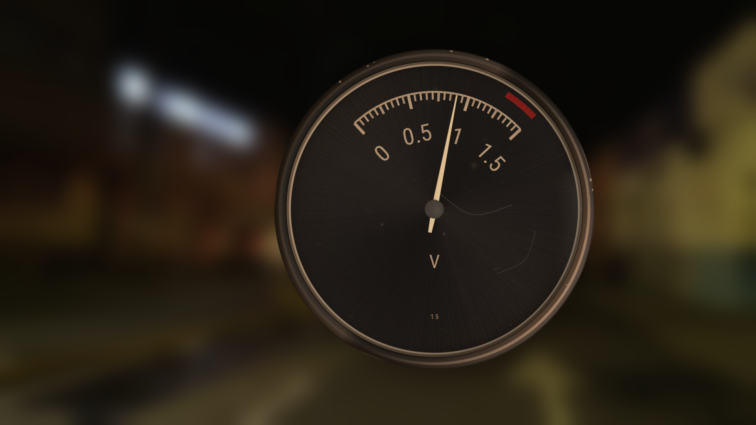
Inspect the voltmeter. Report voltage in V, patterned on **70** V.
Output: **0.9** V
